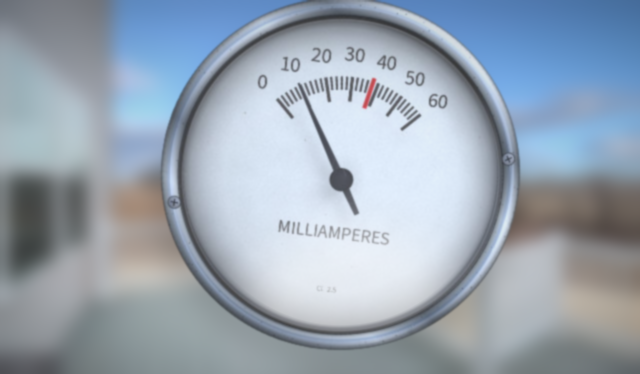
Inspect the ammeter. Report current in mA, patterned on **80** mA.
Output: **10** mA
